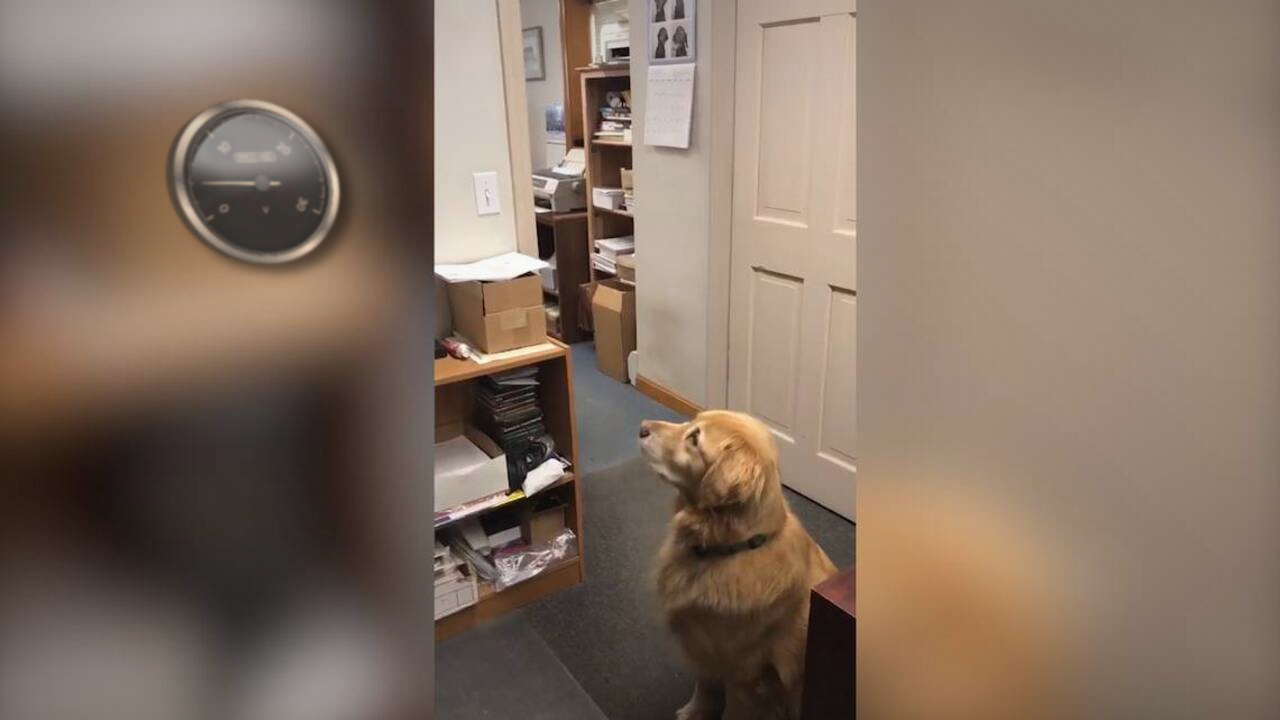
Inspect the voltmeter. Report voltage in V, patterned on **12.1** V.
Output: **4** V
